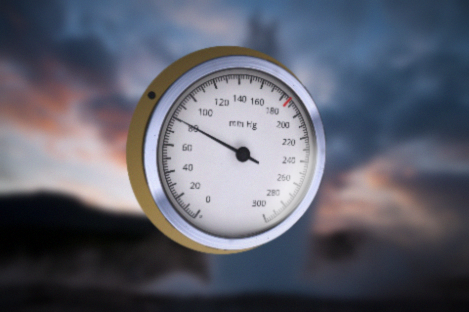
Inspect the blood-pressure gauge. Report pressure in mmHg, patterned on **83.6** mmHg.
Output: **80** mmHg
